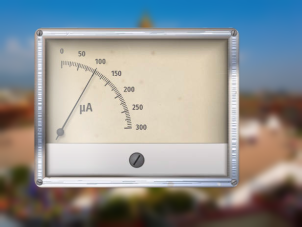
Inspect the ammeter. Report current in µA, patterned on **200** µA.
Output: **100** µA
